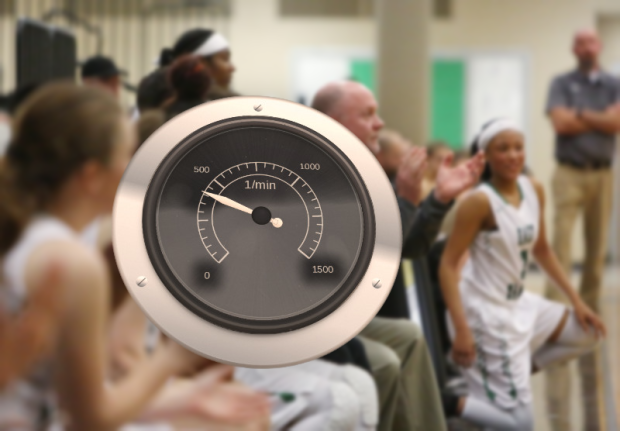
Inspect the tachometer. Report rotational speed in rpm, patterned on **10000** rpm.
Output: **400** rpm
